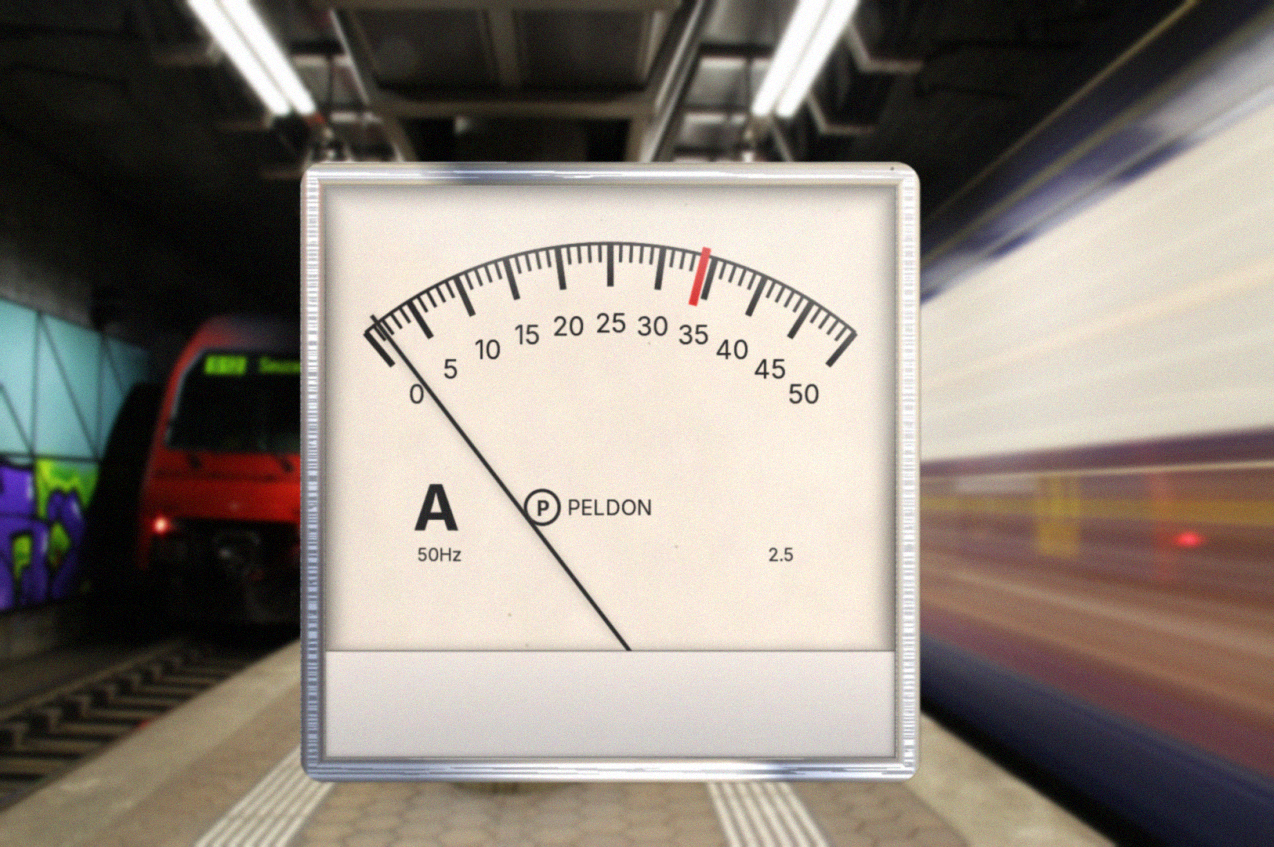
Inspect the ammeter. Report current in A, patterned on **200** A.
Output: **1.5** A
